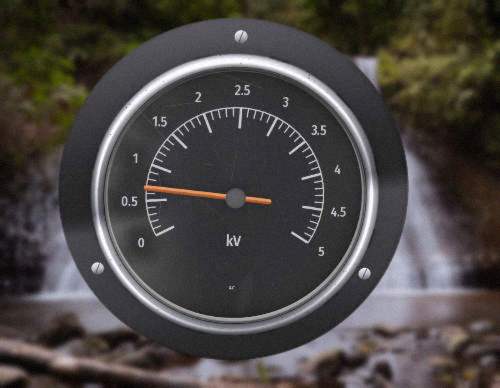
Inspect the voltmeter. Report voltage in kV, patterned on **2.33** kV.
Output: **0.7** kV
